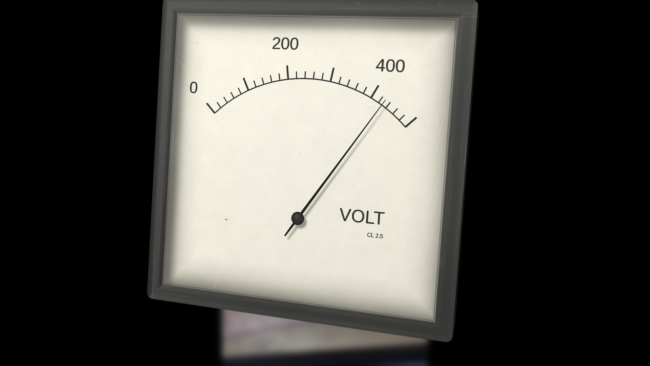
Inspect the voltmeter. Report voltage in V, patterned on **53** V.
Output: **430** V
